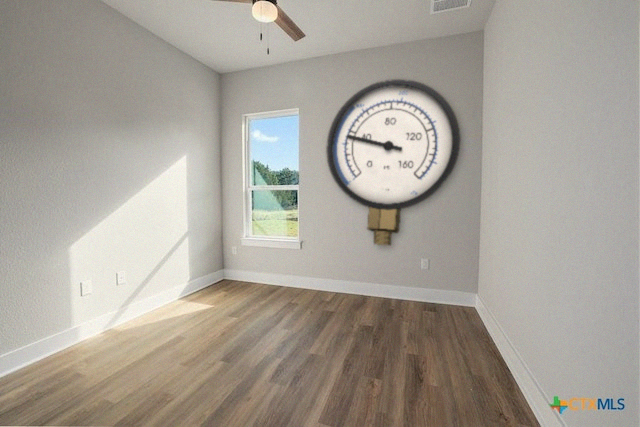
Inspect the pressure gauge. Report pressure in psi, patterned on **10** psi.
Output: **35** psi
